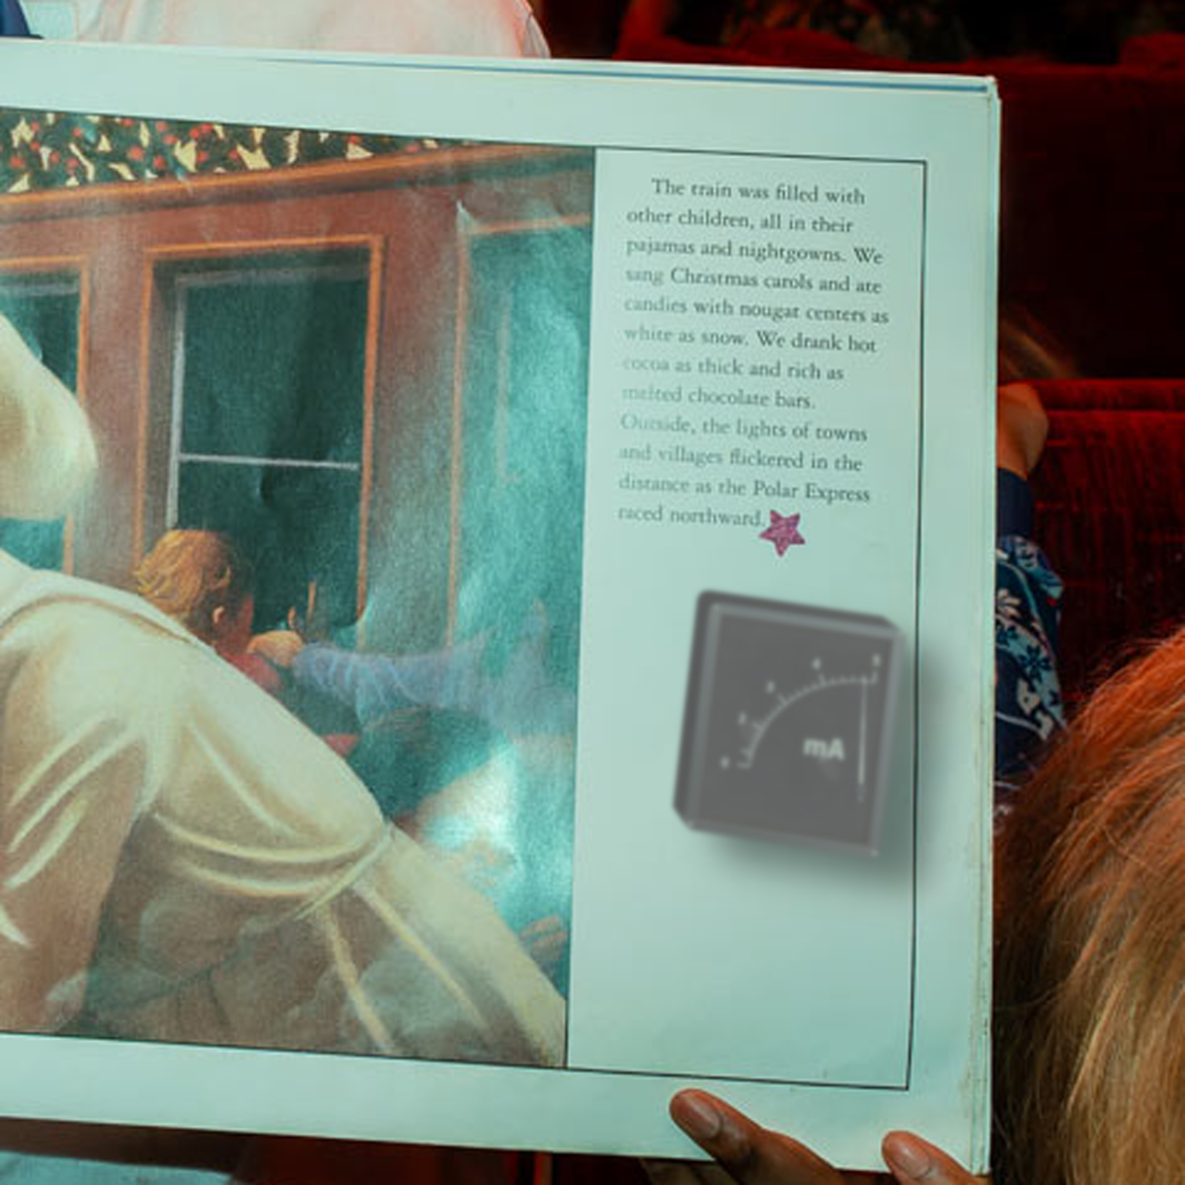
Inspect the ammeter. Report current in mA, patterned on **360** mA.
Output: **4.8** mA
